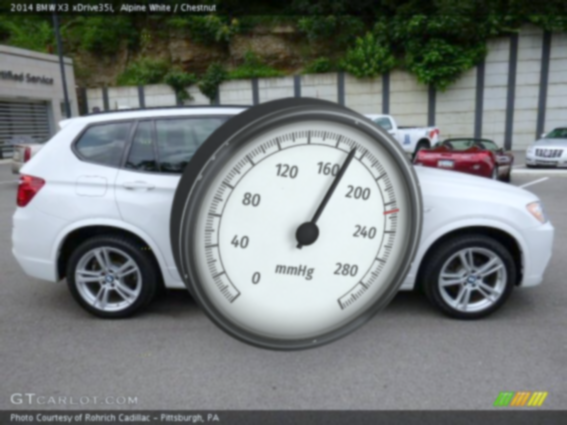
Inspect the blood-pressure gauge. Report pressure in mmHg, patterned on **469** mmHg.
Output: **170** mmHg
